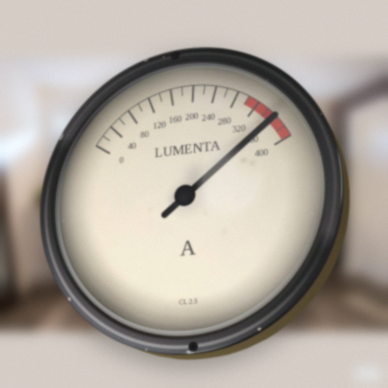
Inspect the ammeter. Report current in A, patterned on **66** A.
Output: **360** A
